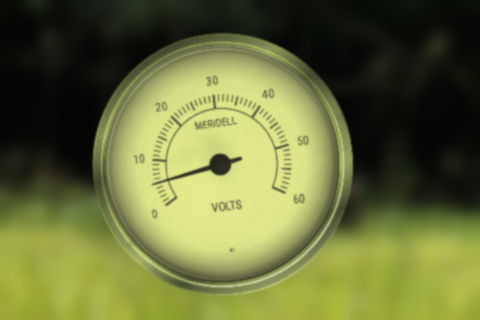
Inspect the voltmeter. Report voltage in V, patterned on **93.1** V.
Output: **5** V
